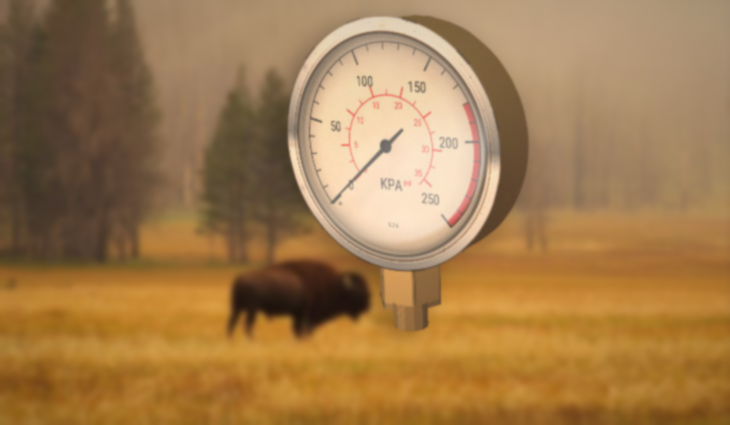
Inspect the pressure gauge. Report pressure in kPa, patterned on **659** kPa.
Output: **0** kPa
